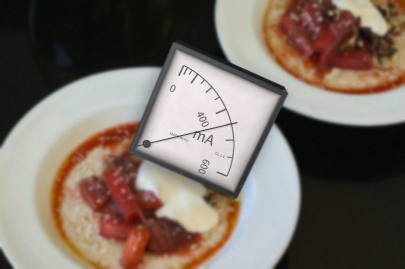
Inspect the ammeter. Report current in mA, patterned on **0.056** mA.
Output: **450** mA
